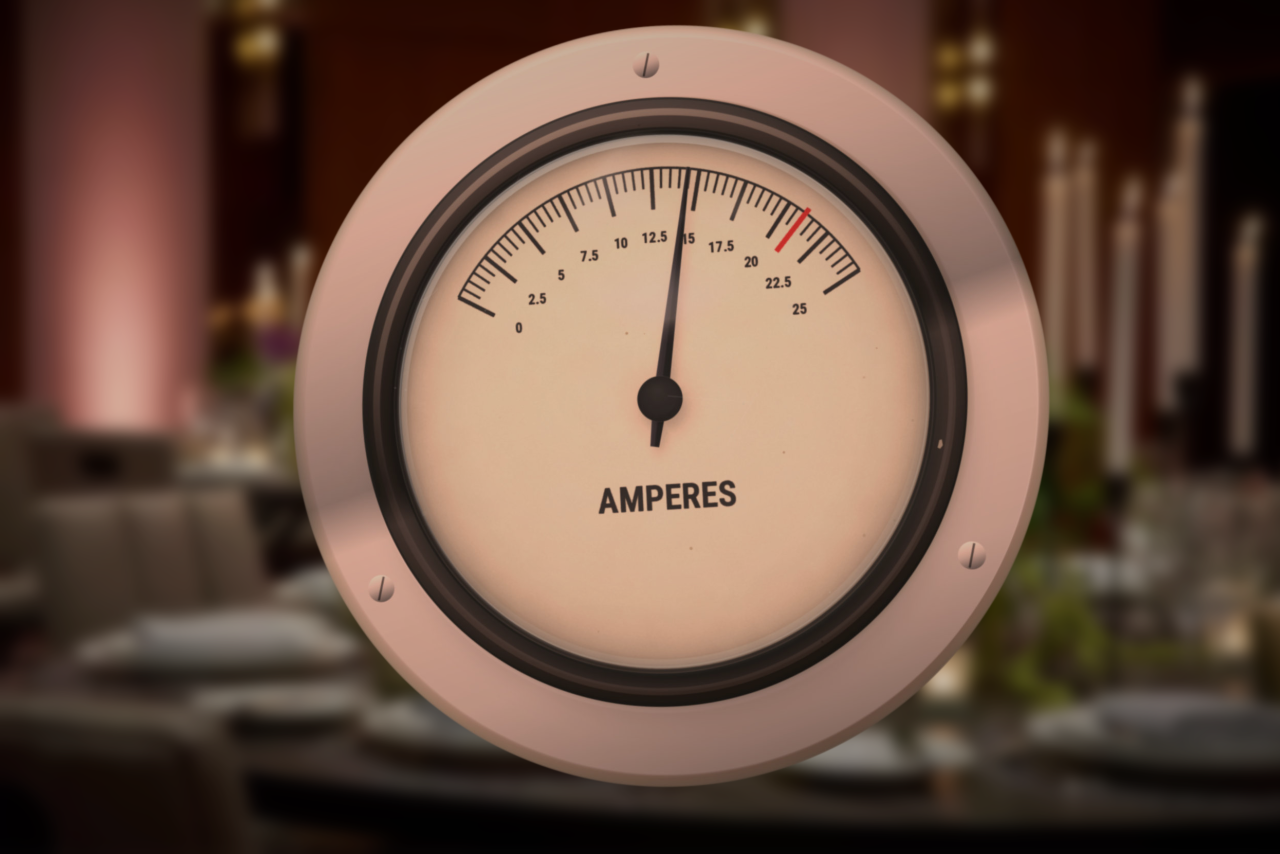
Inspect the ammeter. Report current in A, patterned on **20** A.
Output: **14.5** A
